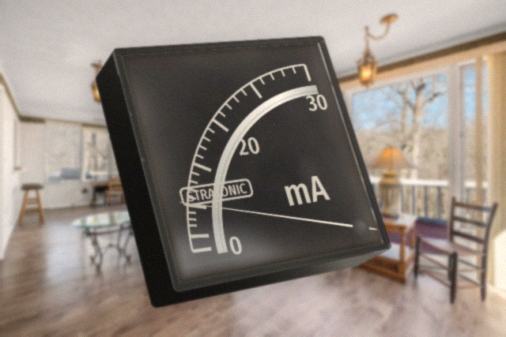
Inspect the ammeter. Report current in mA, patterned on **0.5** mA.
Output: **10** mA
